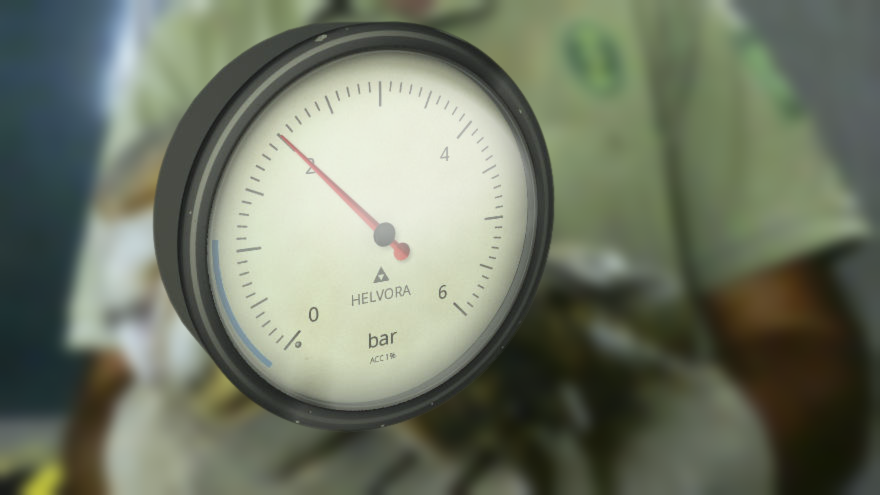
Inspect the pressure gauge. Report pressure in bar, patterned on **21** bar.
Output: **2** bar
